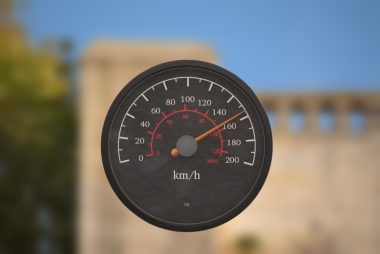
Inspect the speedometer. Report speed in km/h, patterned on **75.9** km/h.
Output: **155** km/h
